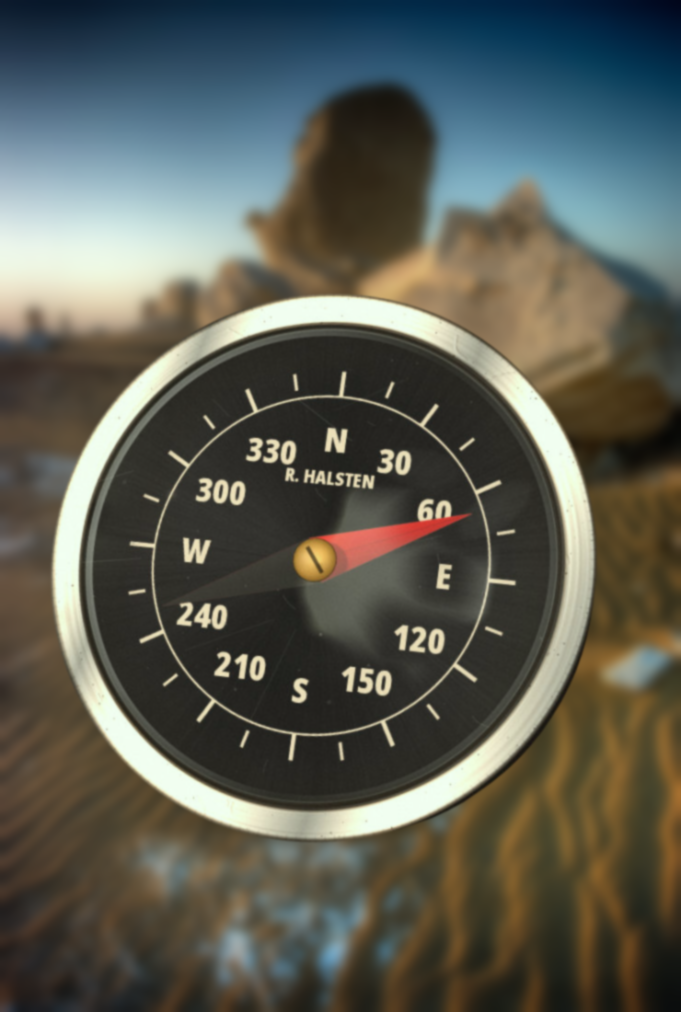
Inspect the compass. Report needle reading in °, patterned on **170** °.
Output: **67.5** °
